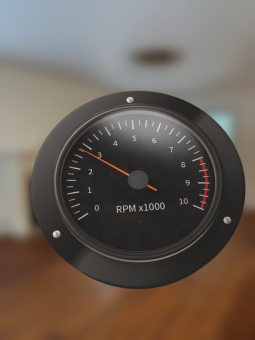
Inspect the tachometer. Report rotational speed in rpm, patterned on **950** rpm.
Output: **2750** rpm
